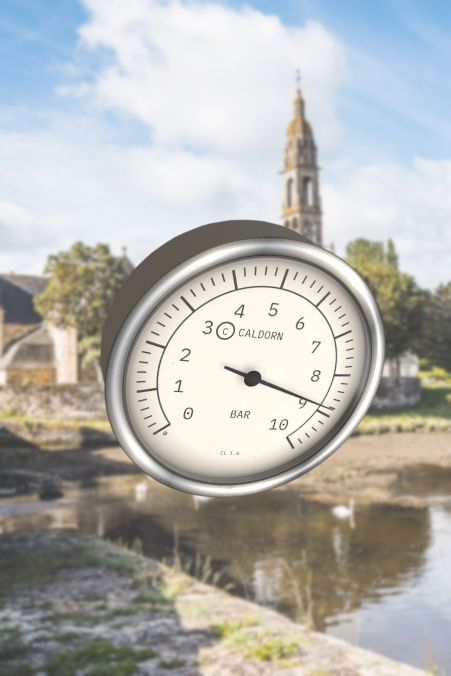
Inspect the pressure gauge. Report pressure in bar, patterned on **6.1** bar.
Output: **8.8** bar
